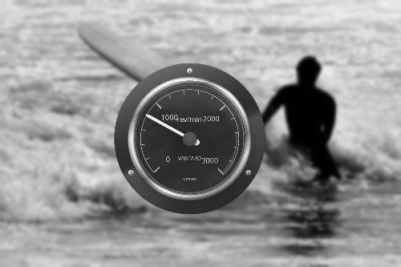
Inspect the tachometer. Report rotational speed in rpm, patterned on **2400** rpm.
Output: **800** rpm
